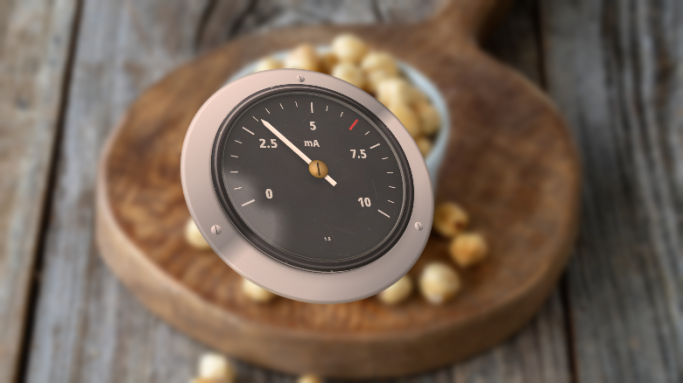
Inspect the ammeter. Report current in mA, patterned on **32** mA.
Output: **3** mA
